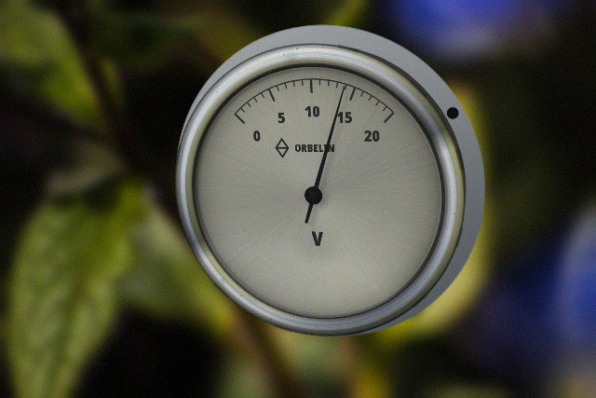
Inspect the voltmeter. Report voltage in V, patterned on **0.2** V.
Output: **14** V
